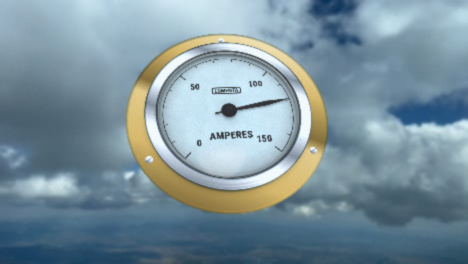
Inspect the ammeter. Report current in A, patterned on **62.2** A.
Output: **120** A
